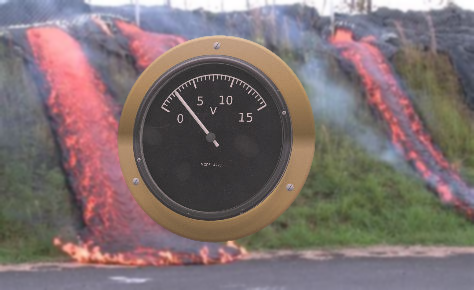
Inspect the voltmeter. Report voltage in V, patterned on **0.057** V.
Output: **2.5** V
